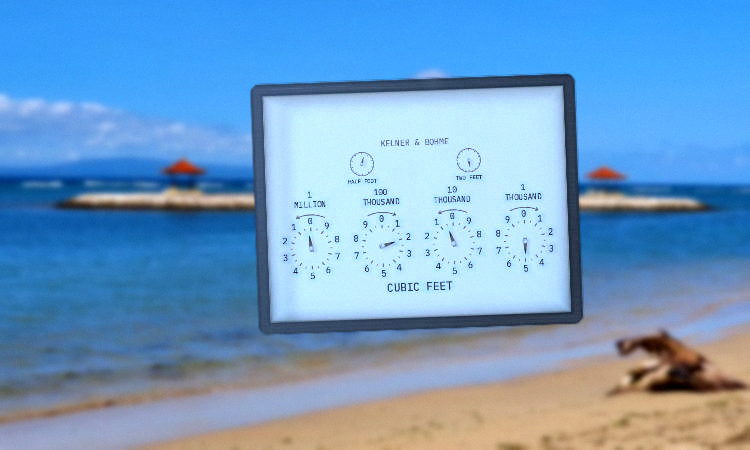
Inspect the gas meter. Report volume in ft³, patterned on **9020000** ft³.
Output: **20500** ft³
